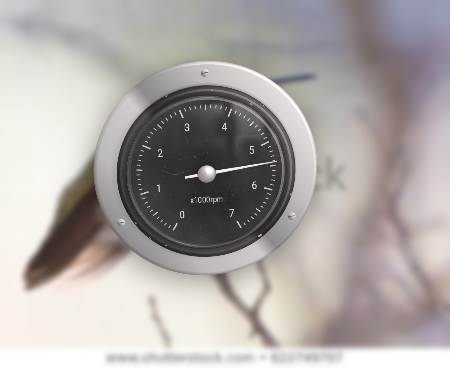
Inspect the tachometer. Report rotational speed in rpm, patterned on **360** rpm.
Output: **5400** rpm
